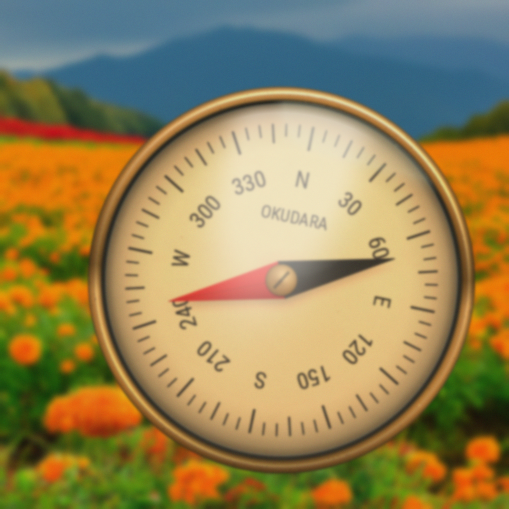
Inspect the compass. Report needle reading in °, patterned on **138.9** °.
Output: **247.5** °
